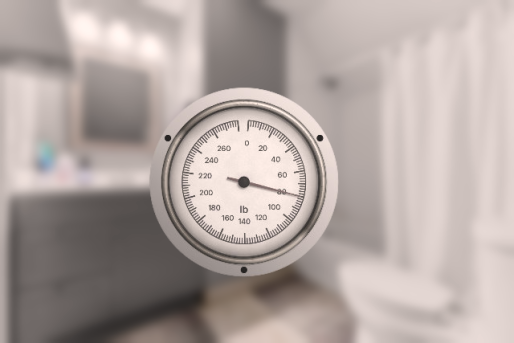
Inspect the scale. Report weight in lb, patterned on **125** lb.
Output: **80** lb
